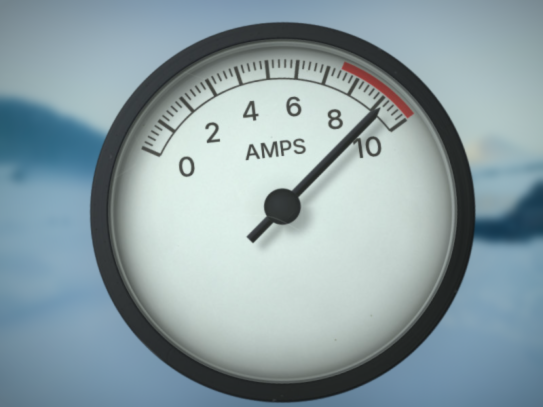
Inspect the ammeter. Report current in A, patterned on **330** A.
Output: **9.2** A
